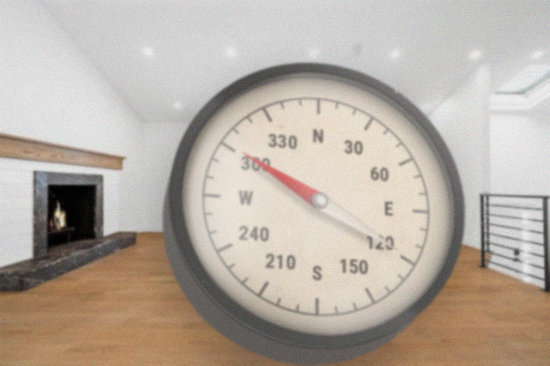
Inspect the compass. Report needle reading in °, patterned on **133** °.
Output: **300** °
